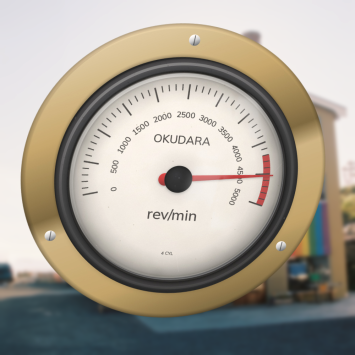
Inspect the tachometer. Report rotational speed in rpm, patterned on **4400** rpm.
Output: **4500** rpm
